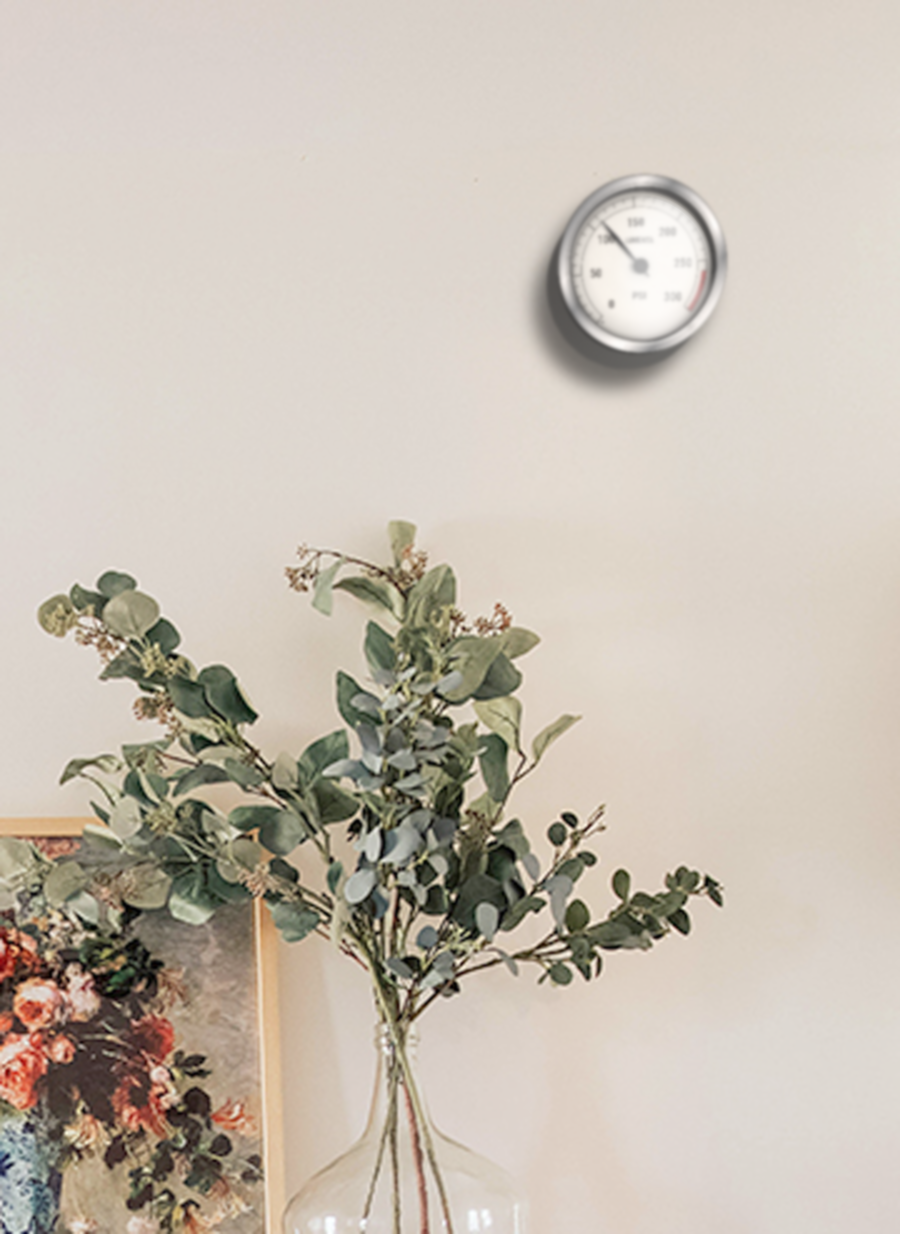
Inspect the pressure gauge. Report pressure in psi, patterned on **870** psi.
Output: **110** psi
